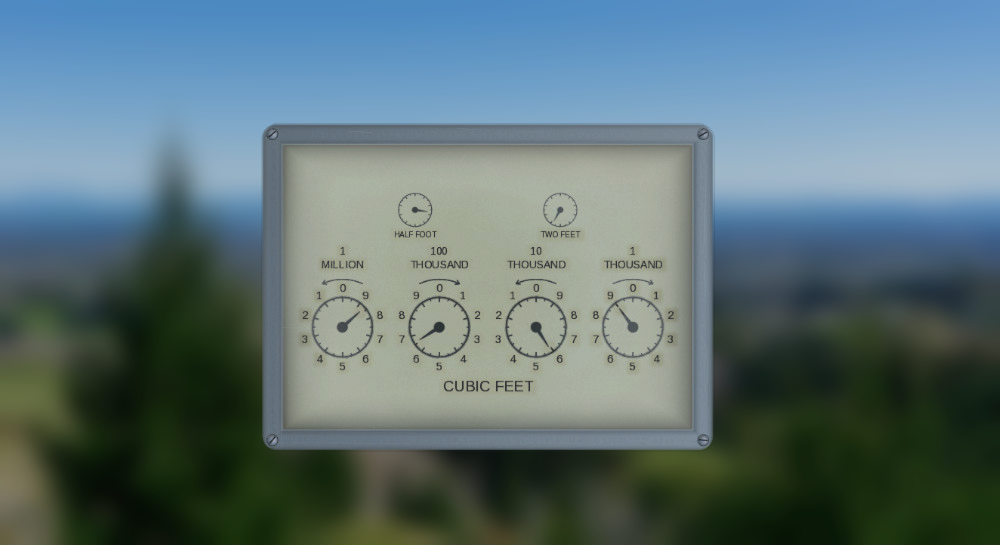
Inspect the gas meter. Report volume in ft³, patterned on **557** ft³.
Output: **865900** ft³
